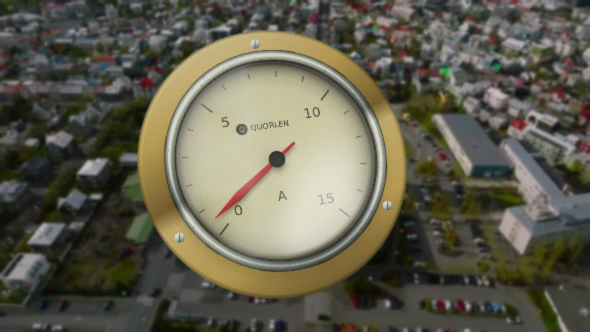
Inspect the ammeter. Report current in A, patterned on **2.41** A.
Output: **0.5** A
